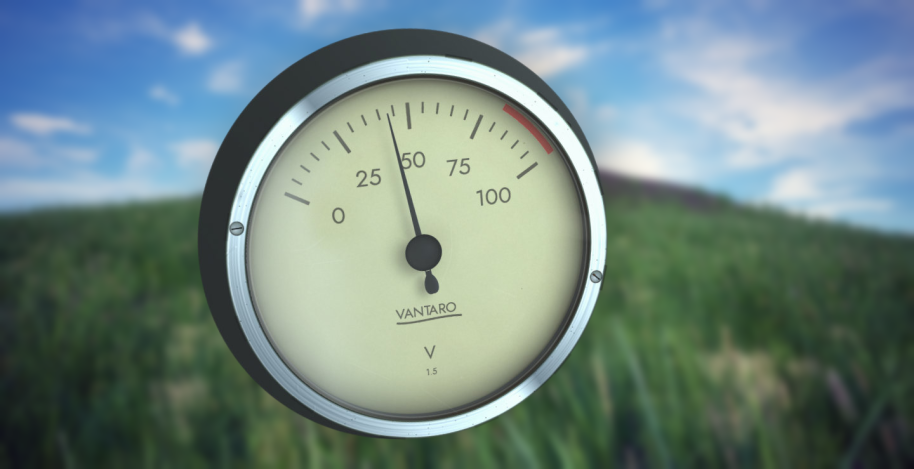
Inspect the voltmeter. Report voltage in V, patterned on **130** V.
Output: **42.5** V
